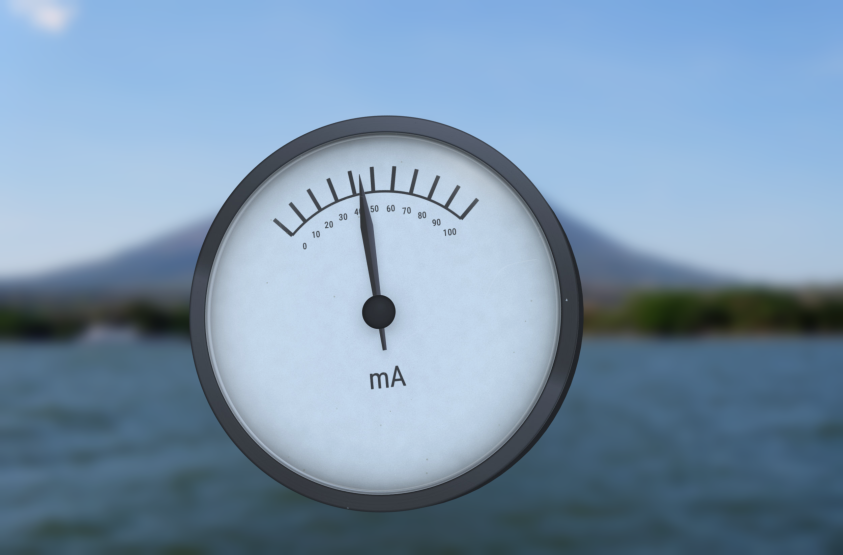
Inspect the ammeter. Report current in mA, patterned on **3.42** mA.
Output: **45** mA
